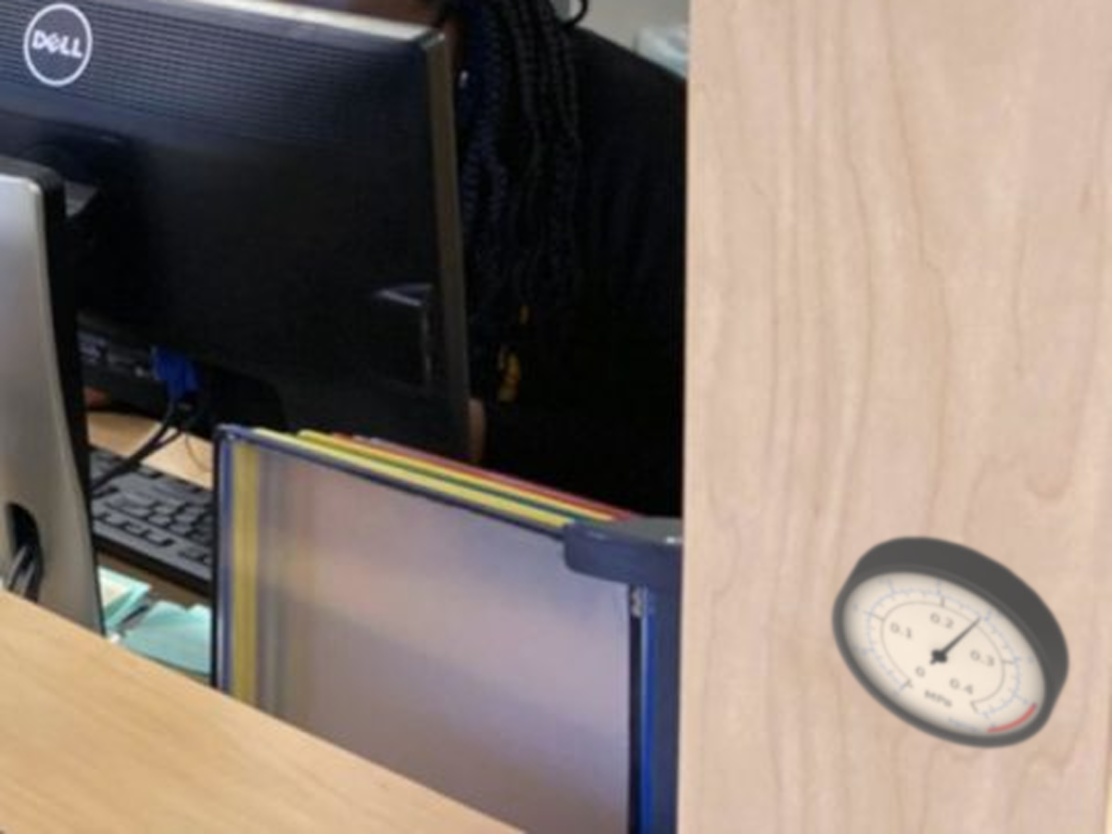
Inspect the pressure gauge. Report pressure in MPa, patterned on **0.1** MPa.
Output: **0.24** MPa
